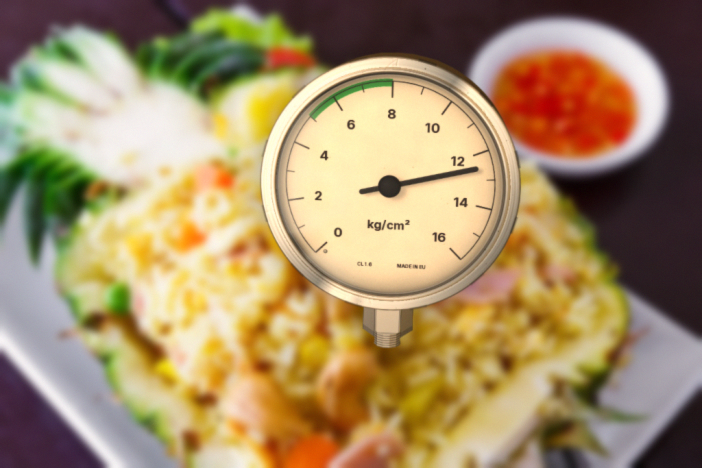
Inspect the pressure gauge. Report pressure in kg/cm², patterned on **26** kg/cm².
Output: **12.5** kg/cm²
